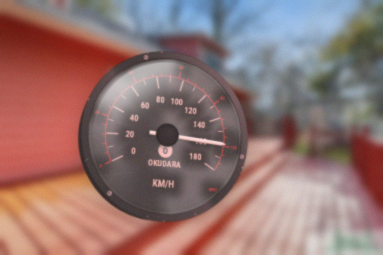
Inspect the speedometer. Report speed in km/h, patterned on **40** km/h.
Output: **160** km/h
